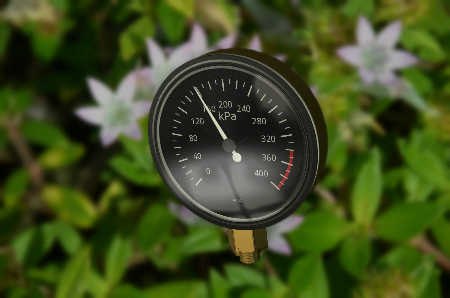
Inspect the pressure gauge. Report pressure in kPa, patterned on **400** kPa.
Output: **160** kPa
